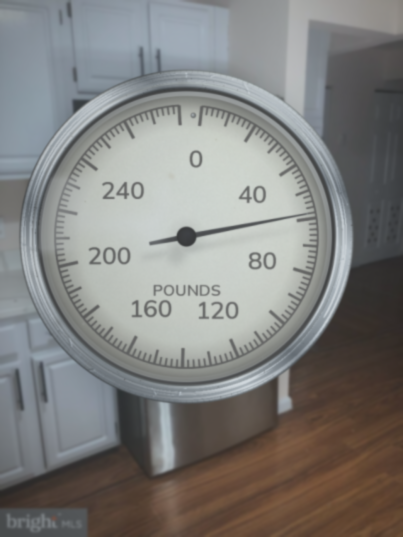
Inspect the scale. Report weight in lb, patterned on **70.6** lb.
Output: **58** lb
